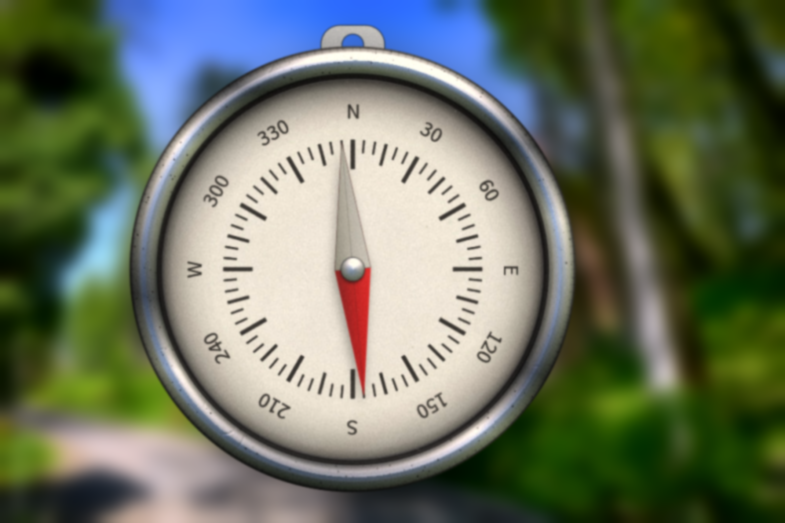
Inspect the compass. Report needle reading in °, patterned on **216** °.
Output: **175** °
